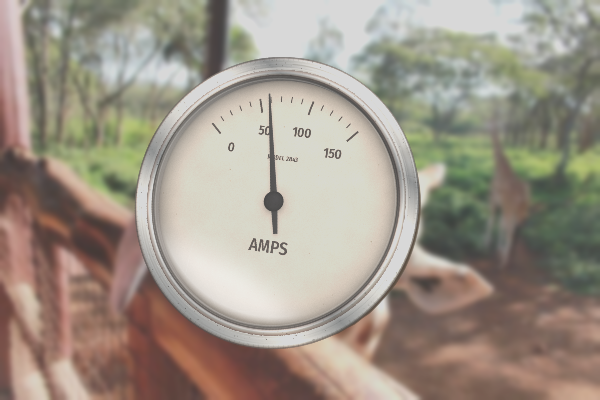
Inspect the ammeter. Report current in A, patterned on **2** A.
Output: **60** A
